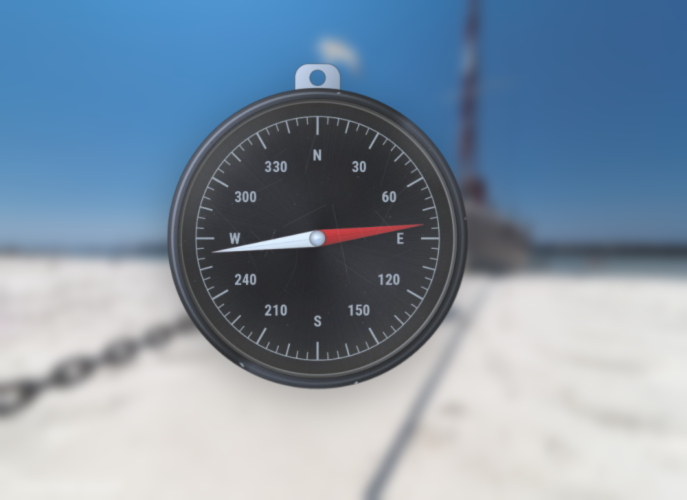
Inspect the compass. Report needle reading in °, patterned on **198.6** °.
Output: **82.5** °
